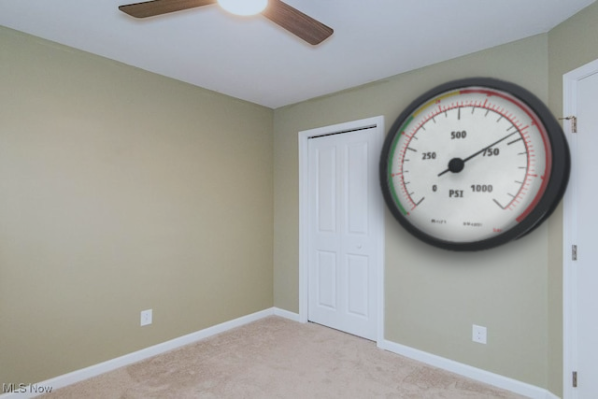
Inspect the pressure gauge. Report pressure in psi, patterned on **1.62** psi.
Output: **725** psi
